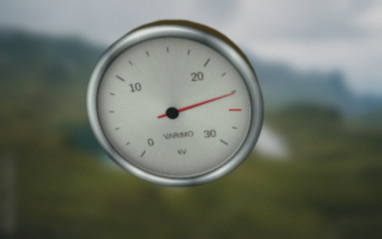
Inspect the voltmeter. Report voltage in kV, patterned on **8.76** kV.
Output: **24** kV
